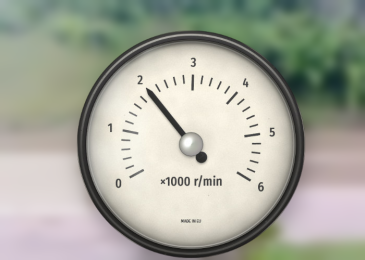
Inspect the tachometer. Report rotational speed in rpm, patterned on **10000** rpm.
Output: **2000** rpm
